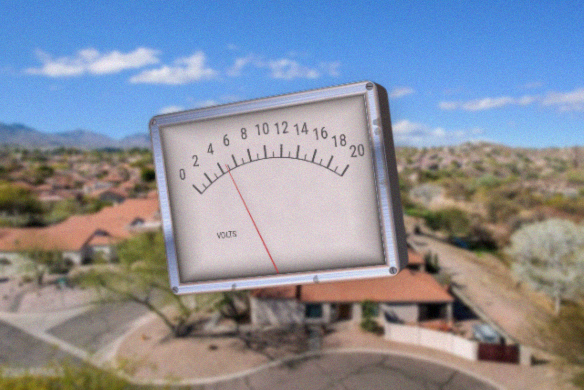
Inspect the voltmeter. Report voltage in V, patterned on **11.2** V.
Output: **5** V
